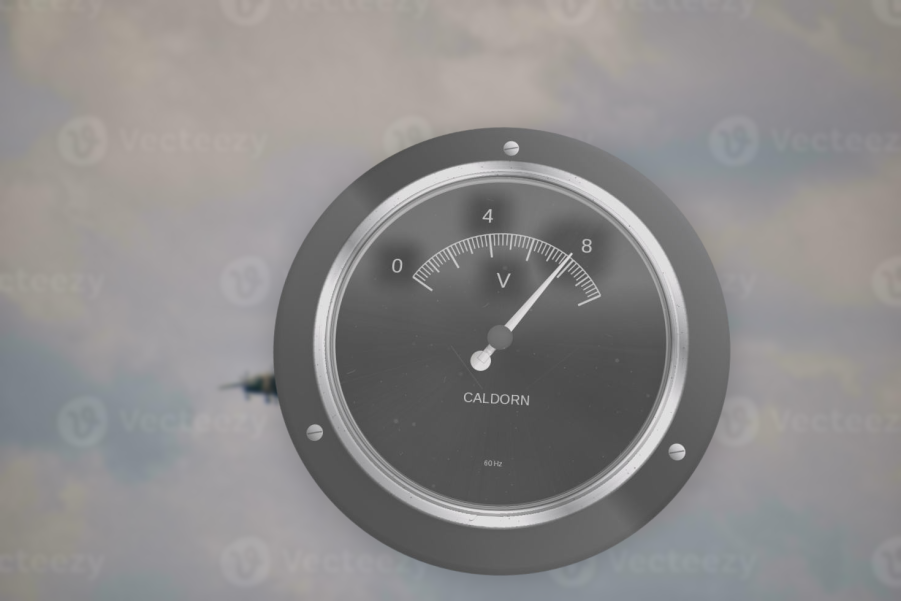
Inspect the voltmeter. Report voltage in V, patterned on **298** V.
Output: **7.8** V
